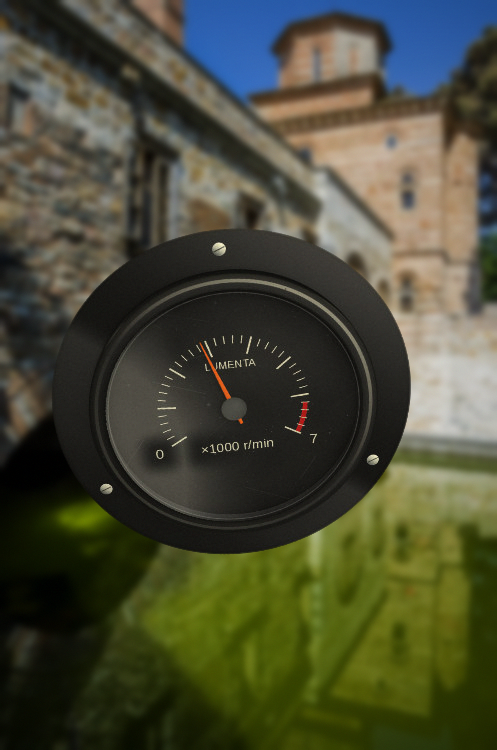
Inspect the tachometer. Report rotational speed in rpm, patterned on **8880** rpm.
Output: **2900** rpm
